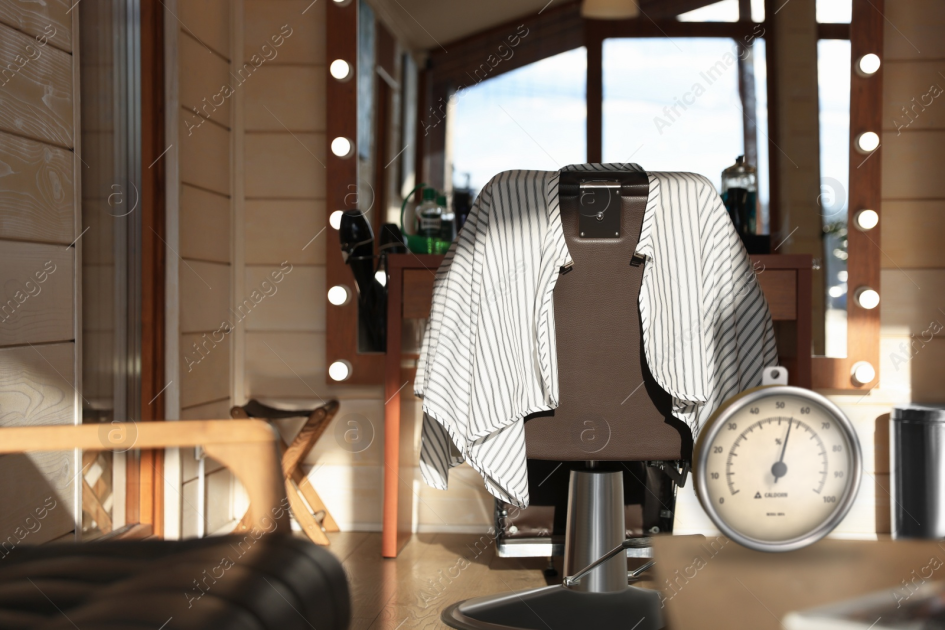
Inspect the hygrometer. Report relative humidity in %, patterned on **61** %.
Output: **55** %
